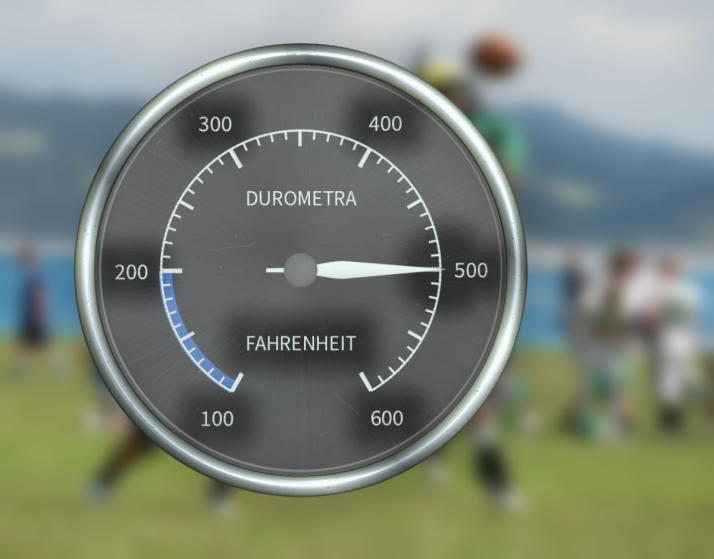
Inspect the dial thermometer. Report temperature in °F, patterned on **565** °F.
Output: **500** °F
